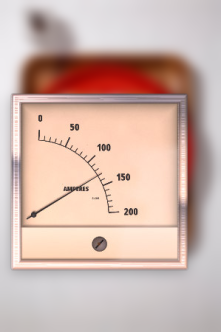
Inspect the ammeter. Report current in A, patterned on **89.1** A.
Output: **130** A
